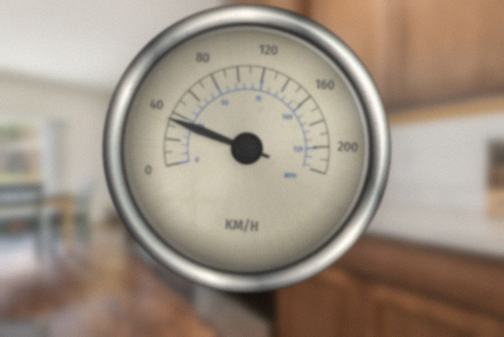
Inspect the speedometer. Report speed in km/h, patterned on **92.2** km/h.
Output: **35** km/h
